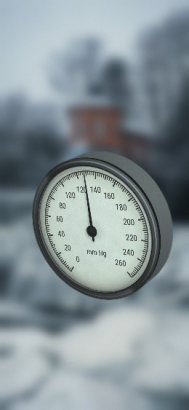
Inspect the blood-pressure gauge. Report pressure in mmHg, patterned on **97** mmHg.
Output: **130** mmHg
